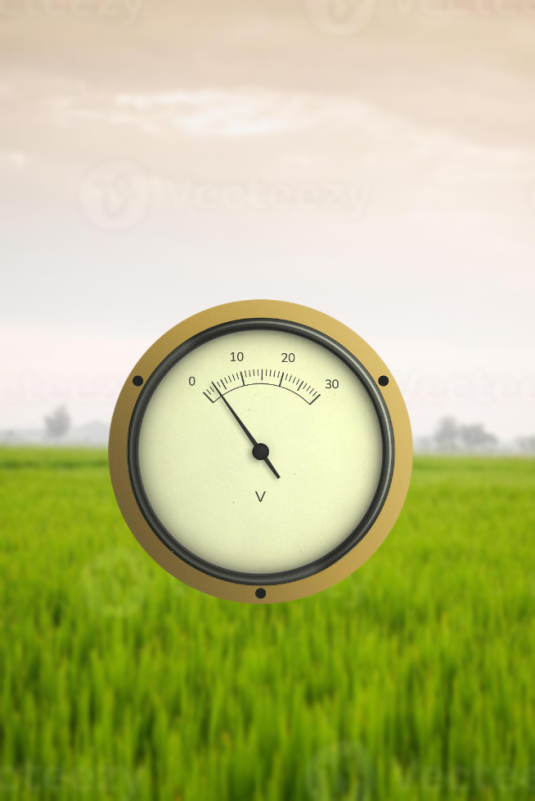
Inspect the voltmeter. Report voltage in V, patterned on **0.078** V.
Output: **3** V
